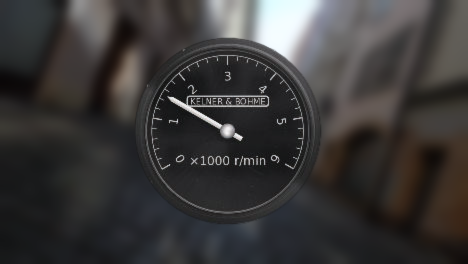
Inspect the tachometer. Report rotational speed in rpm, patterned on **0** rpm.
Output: **1500** rpm
